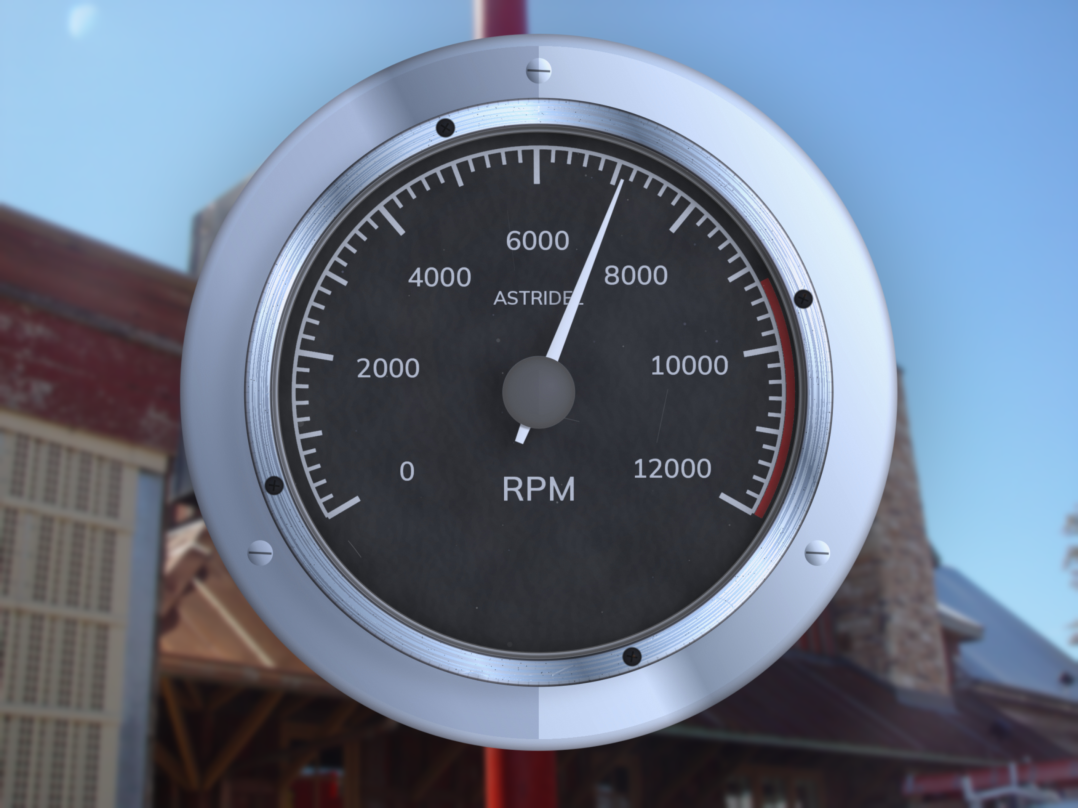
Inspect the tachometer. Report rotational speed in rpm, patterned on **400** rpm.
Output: **7100** rpm
